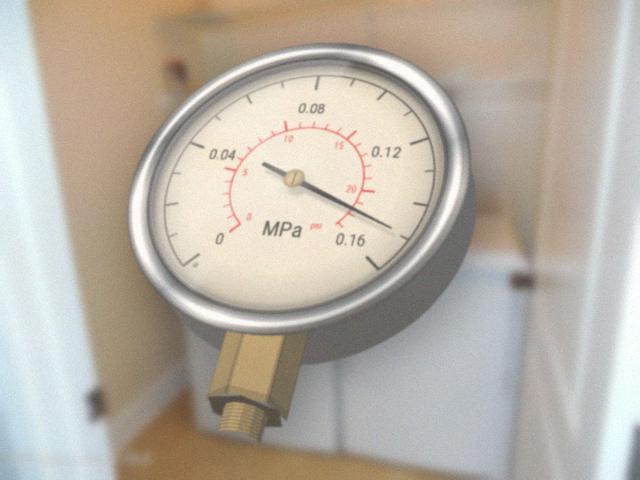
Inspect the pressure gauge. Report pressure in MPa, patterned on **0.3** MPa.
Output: **0.15** MPa
